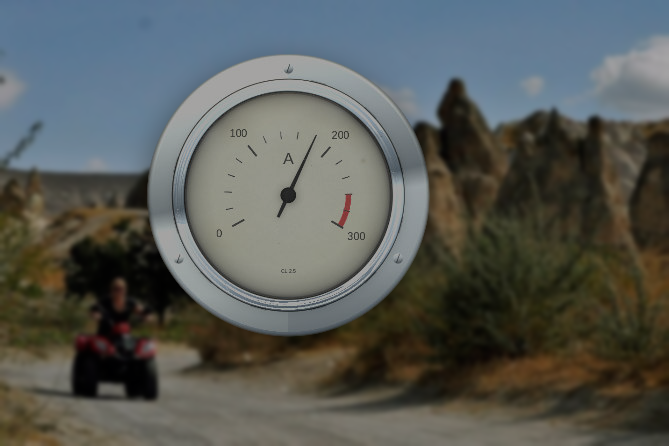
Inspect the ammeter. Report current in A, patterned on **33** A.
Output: **180** A
